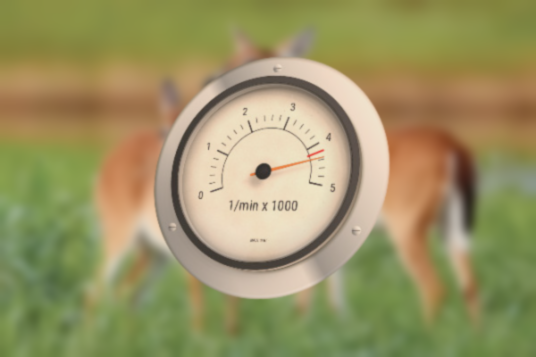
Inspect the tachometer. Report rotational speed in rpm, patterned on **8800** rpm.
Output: **4400** rpm
